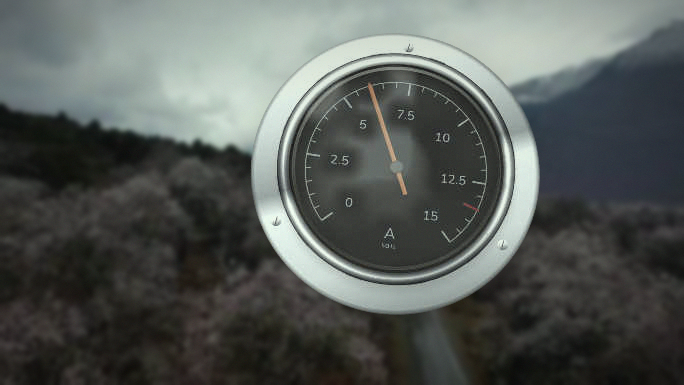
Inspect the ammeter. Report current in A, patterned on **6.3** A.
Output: **6** A
